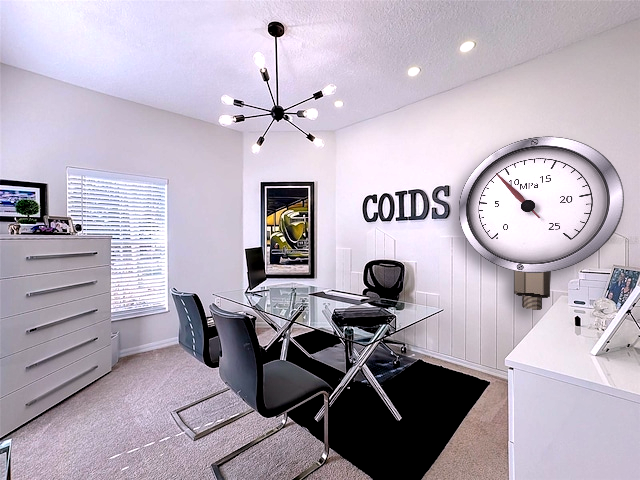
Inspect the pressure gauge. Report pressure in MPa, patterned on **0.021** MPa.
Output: **9** MPa
